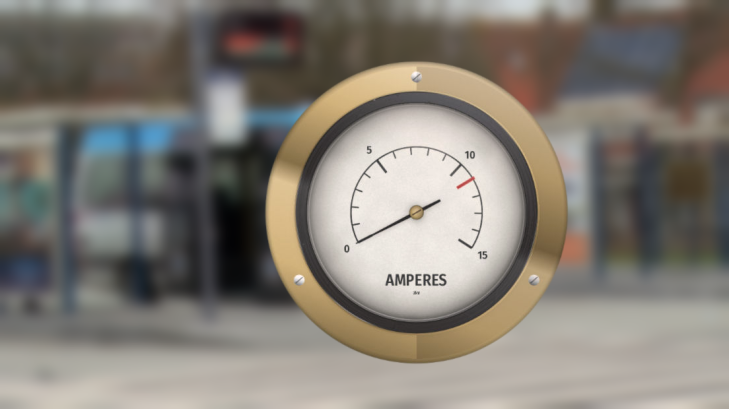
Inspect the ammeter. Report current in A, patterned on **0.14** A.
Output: **0** A
